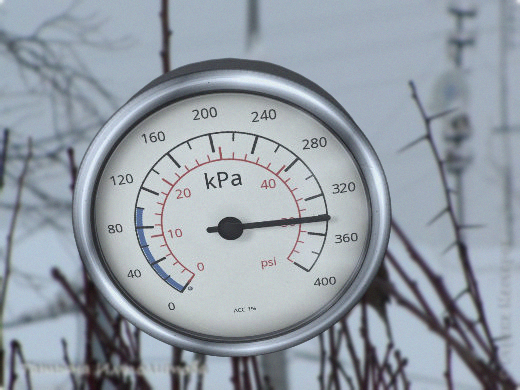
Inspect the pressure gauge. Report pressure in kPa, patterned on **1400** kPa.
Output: **340** kPa
